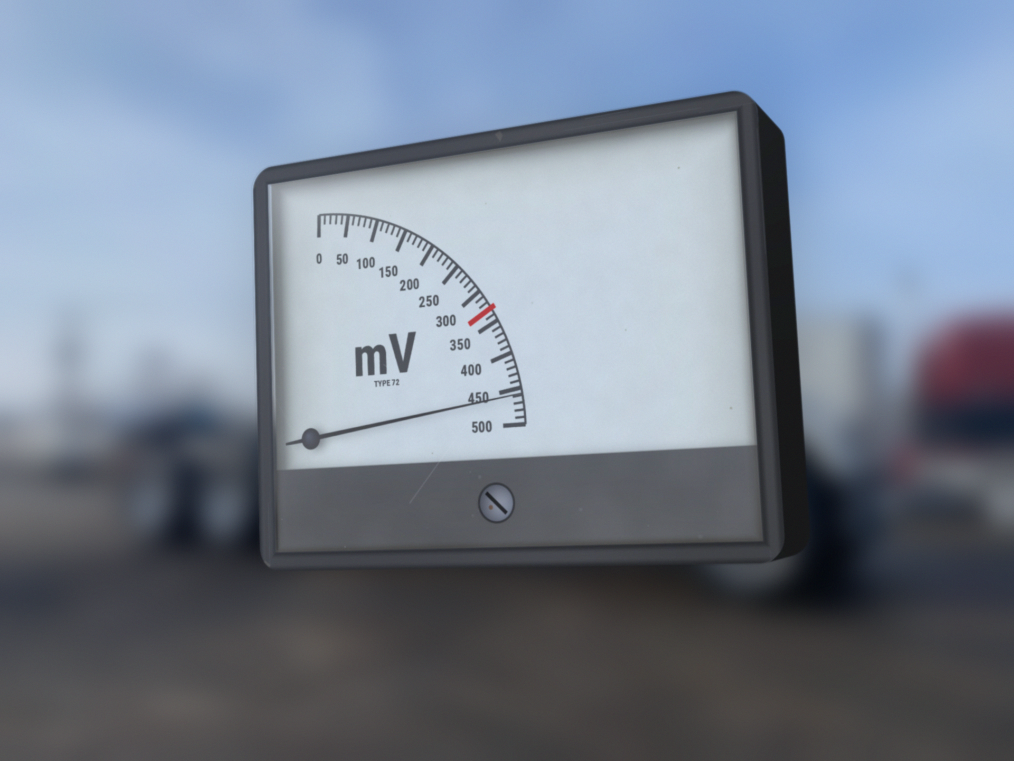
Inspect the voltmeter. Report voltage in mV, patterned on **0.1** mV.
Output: **460** mV
